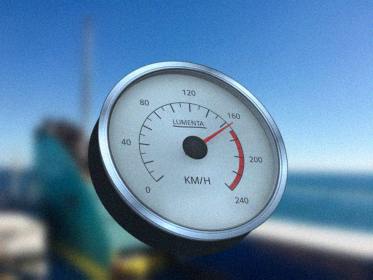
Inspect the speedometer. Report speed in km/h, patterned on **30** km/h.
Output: **165** km/h
